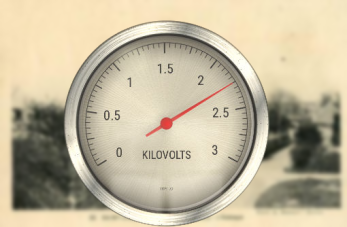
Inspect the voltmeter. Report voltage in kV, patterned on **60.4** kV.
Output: **2.25** kV
